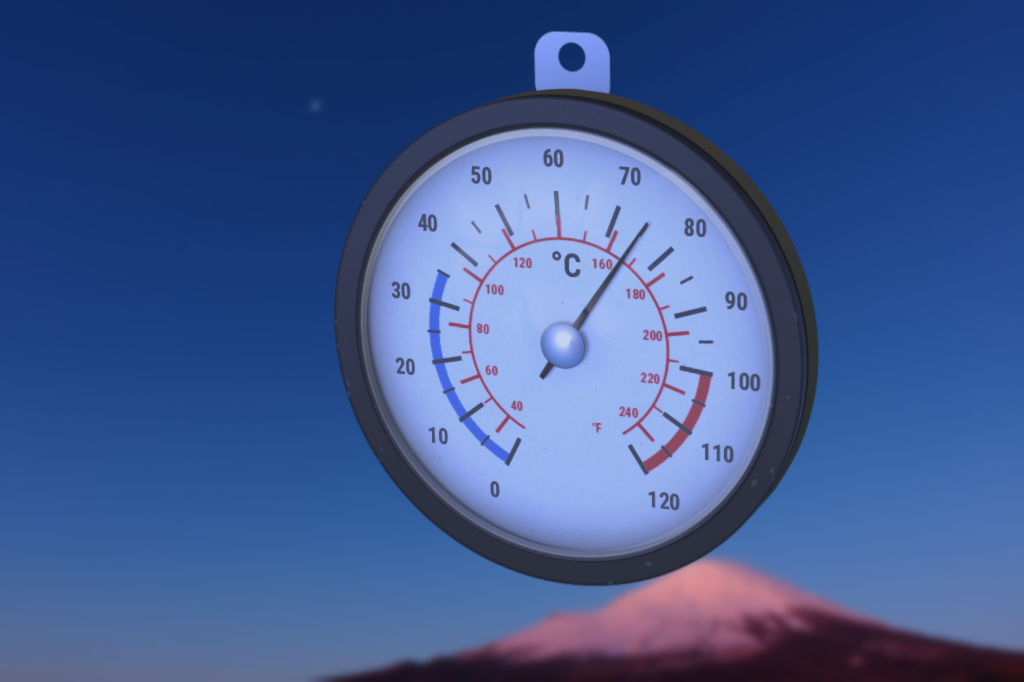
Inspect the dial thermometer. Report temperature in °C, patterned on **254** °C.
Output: **75** °C
